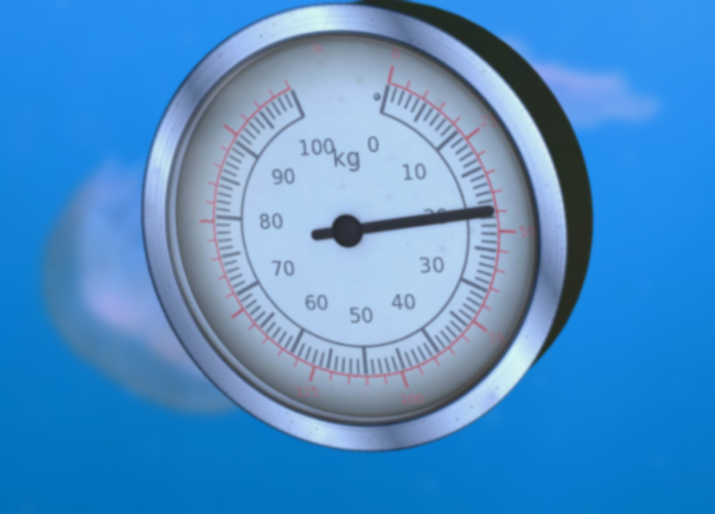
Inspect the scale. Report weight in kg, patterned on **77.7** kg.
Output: **20** kg
